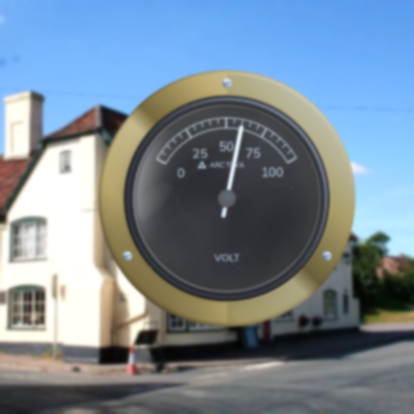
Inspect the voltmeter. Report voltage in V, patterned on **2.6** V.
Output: **60** V
